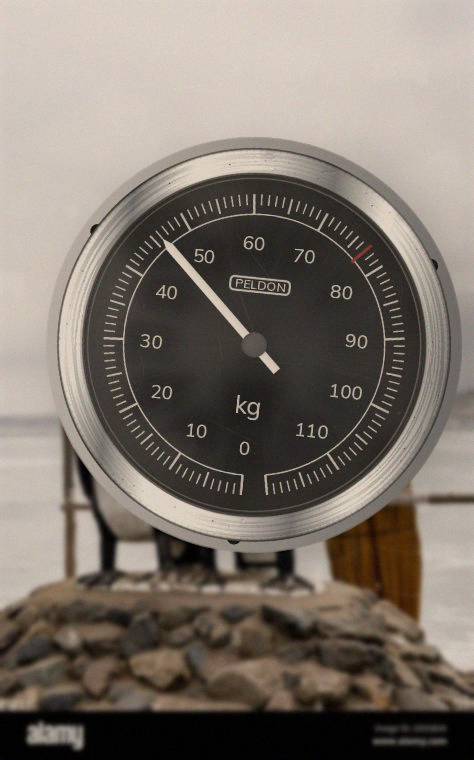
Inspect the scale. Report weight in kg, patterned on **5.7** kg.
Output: **46** kg
